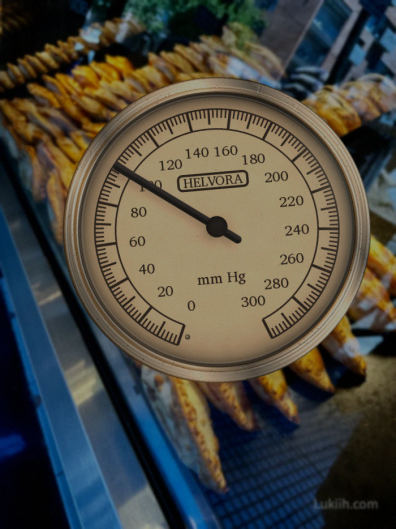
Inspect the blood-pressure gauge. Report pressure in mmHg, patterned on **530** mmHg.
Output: **98** mmHg
